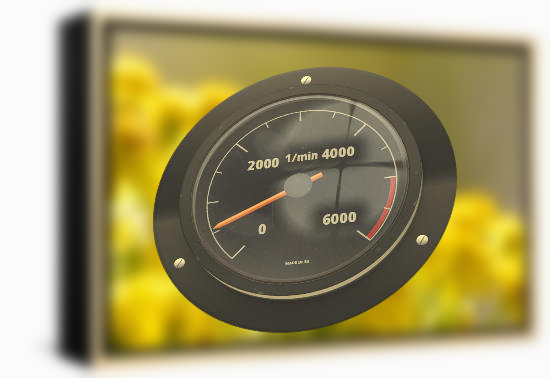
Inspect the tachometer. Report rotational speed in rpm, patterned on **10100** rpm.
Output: **500** rpm
